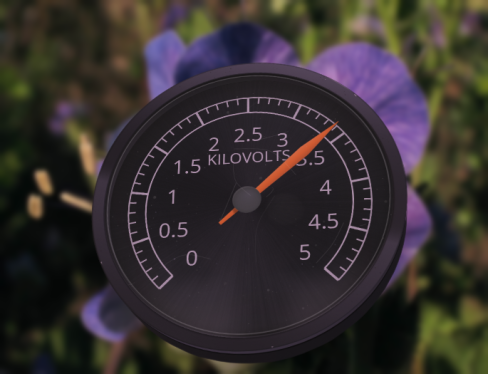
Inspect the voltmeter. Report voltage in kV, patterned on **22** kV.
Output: **3.4** kV
